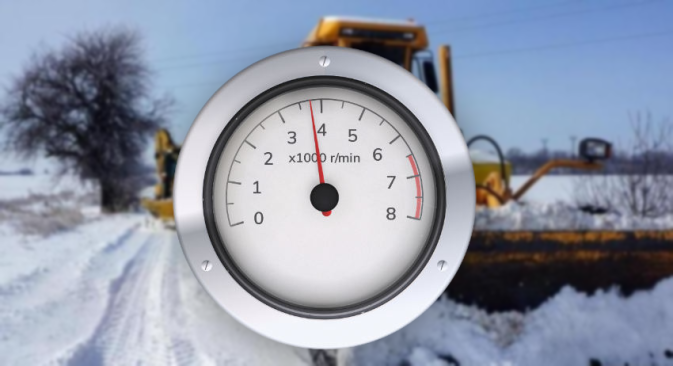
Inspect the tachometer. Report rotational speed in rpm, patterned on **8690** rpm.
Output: **3750** rpm
